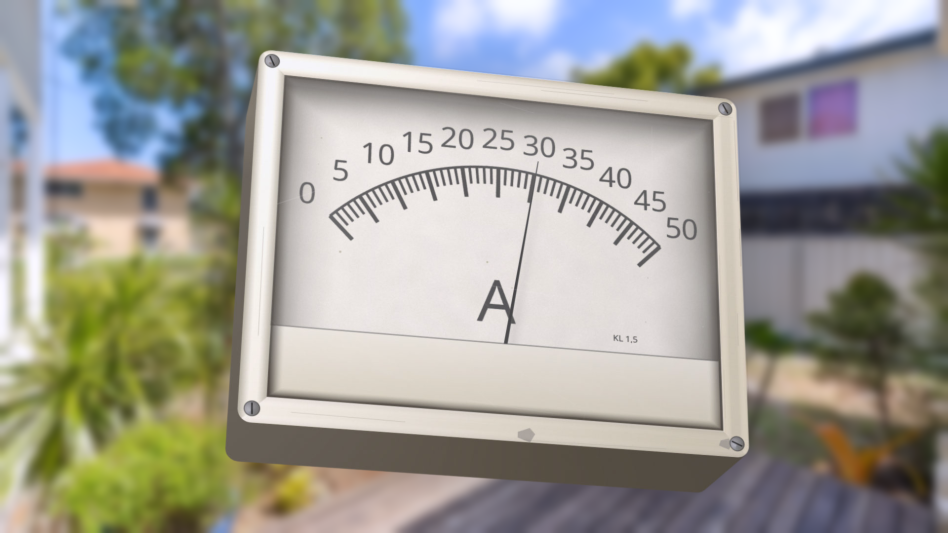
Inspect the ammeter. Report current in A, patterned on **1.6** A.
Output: **30** A
